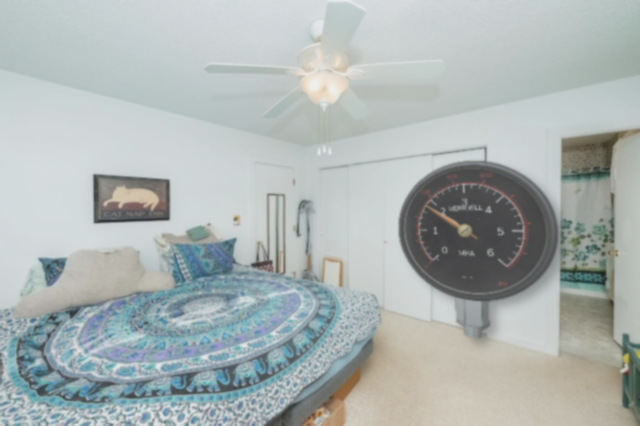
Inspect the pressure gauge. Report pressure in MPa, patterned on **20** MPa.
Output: **1.8** MPa
